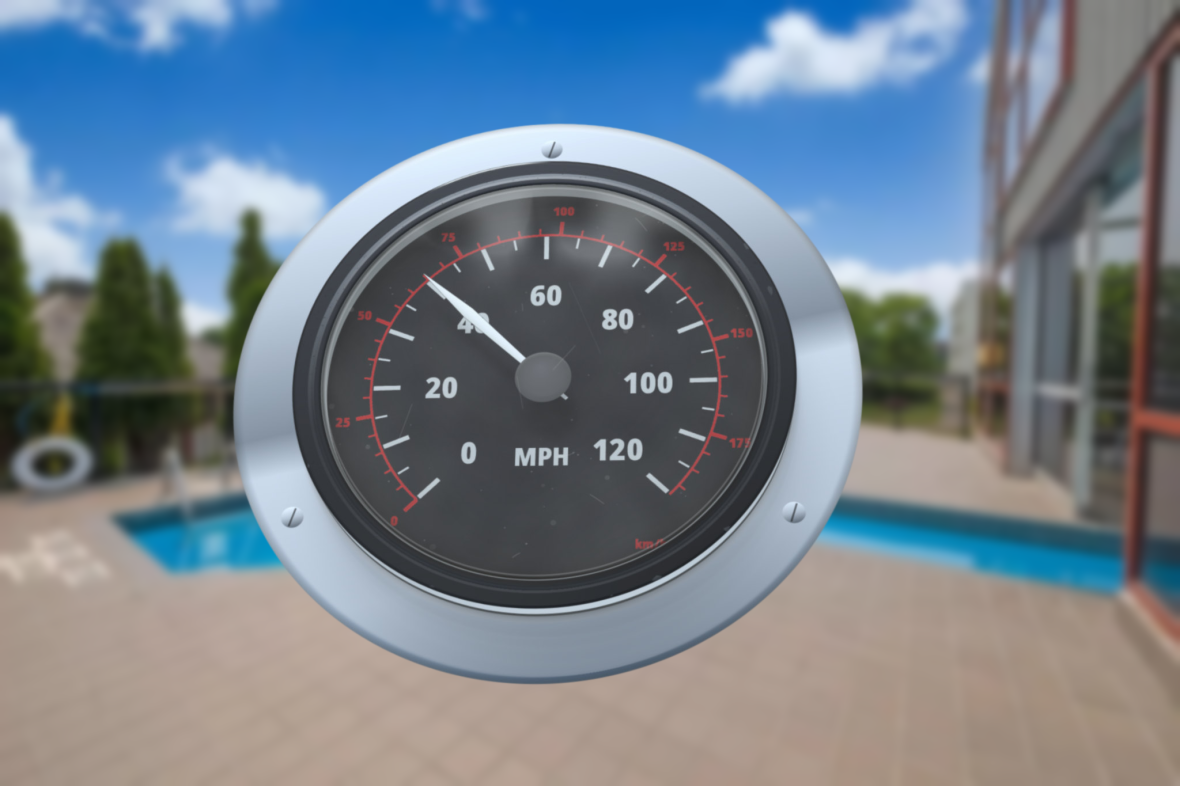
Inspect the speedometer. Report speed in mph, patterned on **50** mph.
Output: **40** mph
